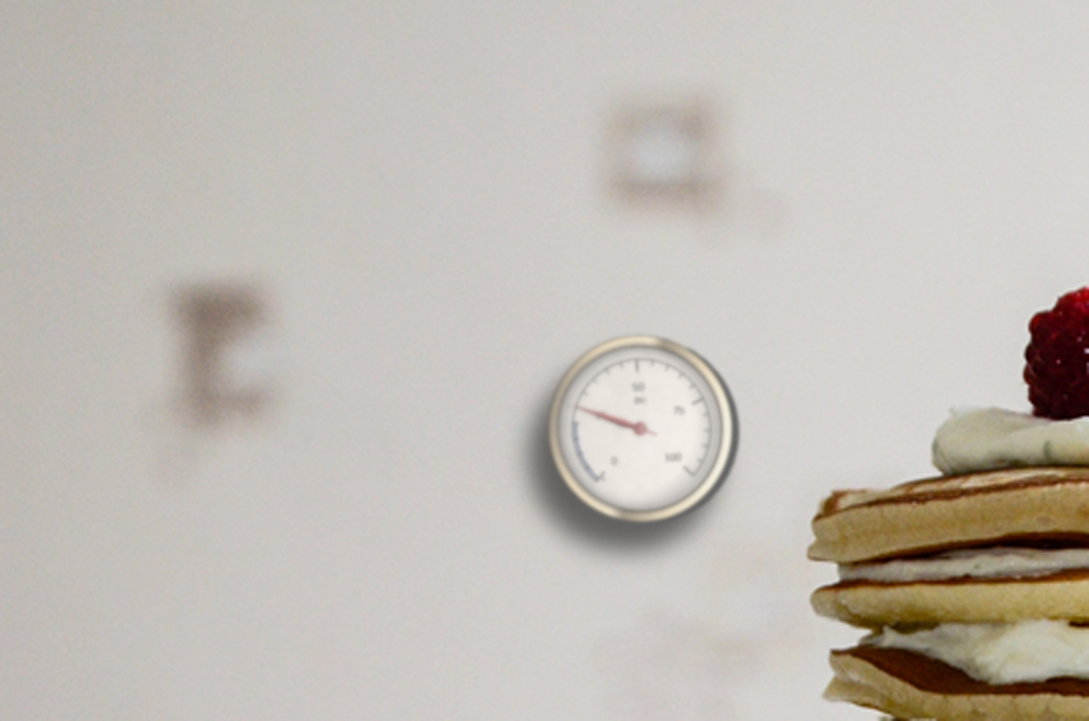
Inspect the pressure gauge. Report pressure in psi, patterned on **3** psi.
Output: **25** psi
